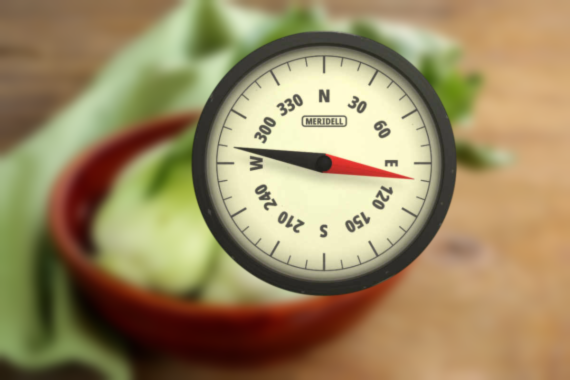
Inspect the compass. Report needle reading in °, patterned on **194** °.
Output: **100** °
